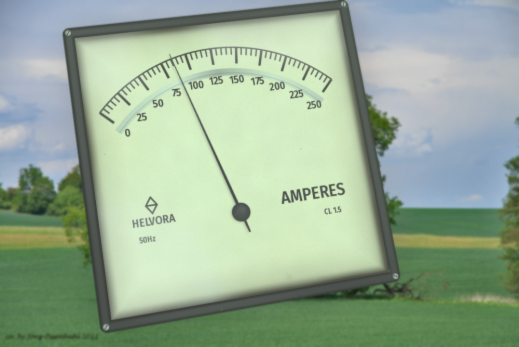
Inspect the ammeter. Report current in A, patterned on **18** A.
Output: **85** A
